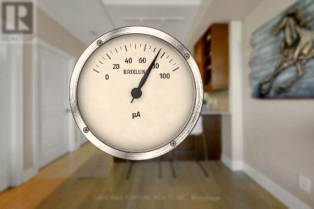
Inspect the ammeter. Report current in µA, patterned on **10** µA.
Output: **75** µA
